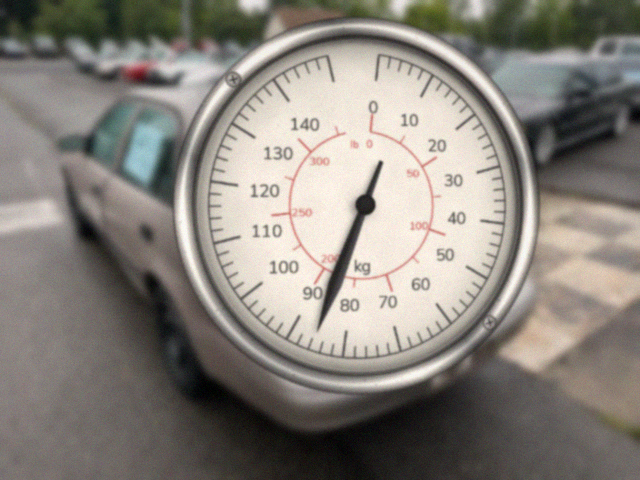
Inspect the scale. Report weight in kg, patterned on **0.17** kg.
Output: **86** kg
